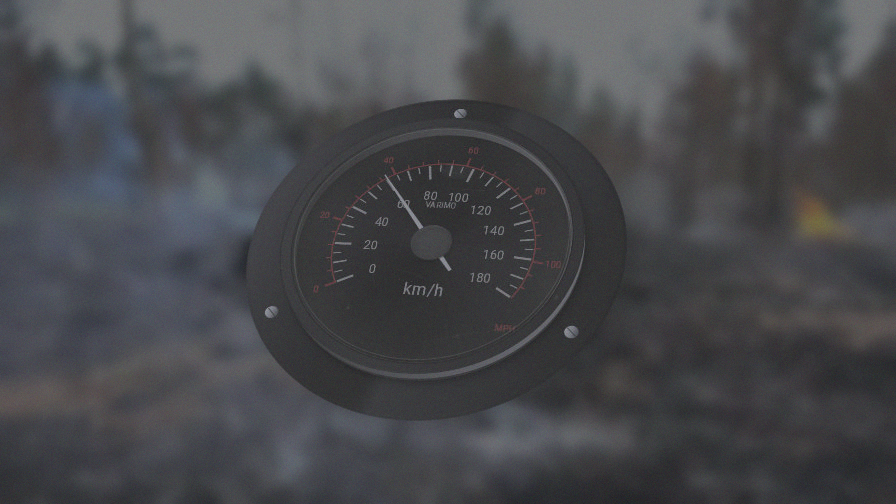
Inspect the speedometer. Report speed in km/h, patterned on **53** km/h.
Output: **60** km/h
